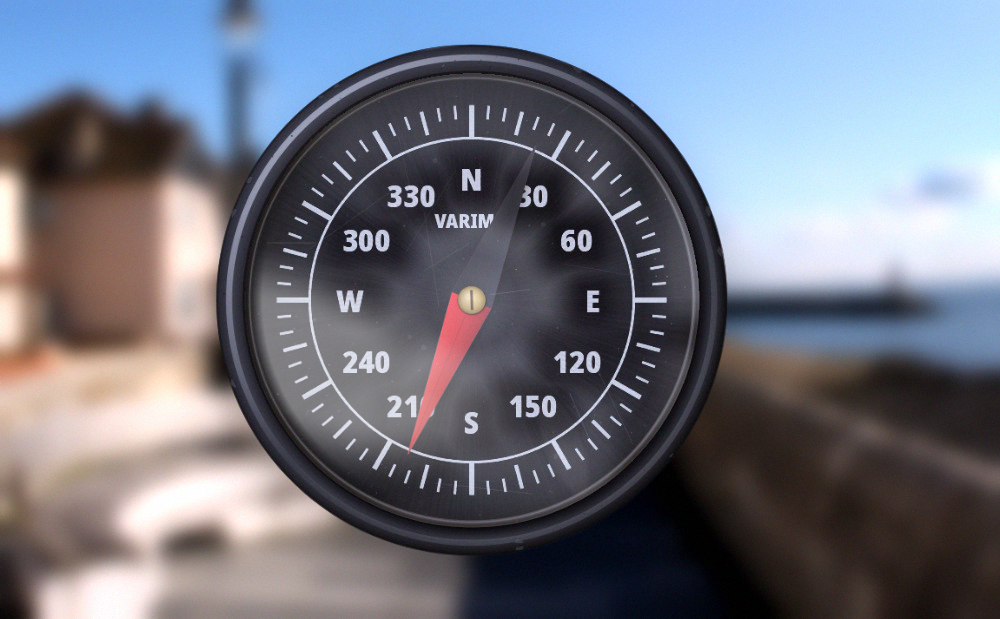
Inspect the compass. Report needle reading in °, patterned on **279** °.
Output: **202.5** °
